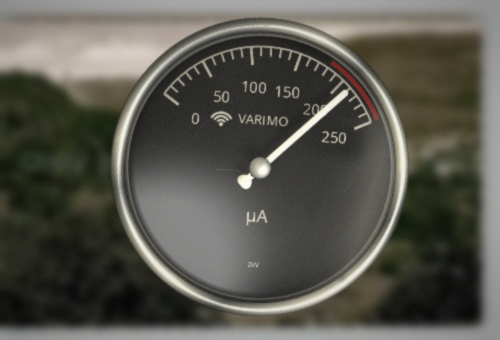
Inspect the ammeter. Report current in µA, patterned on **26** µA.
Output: **210** µA
